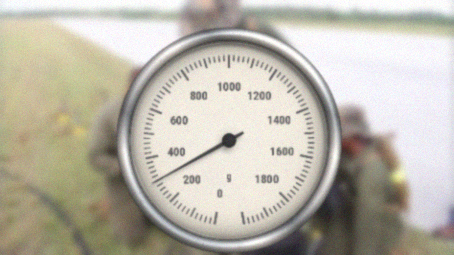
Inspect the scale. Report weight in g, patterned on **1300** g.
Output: **300** g
